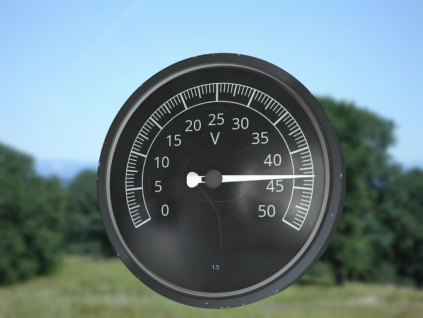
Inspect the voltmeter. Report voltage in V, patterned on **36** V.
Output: **43.5** V
